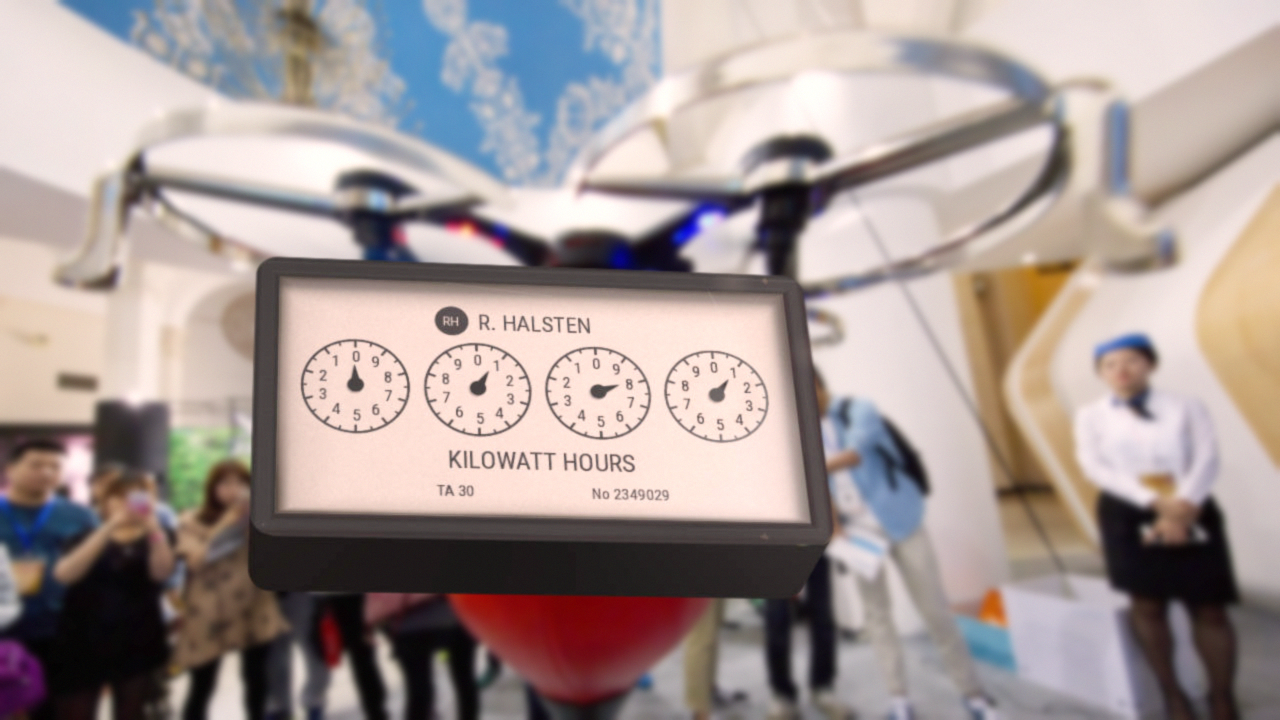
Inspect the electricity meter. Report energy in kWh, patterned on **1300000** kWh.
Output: **81** kWh
